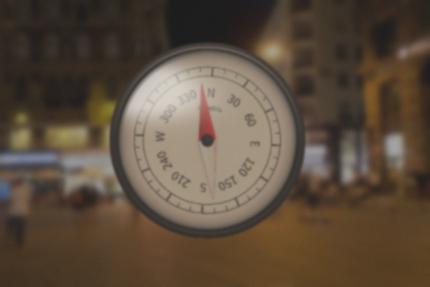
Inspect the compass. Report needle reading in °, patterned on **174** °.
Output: **350** °
